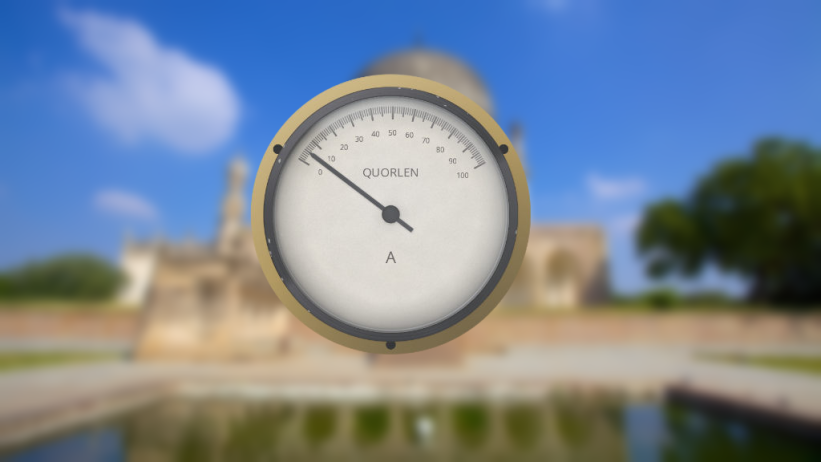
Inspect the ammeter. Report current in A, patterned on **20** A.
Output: **5** A
